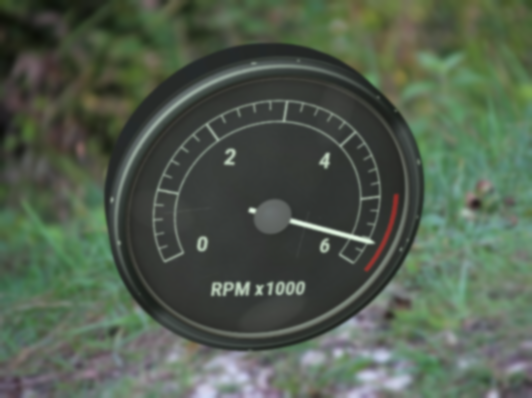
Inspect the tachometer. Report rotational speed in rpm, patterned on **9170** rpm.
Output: **5600** rpm
